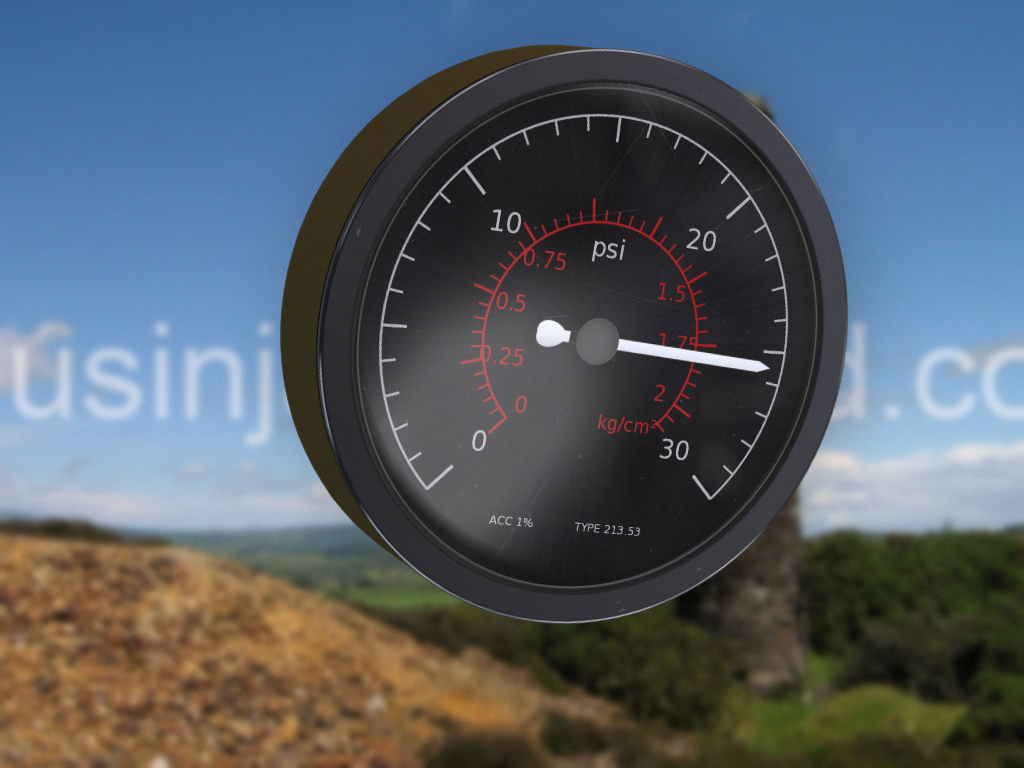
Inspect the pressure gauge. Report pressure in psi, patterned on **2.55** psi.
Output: **25.5** psi
